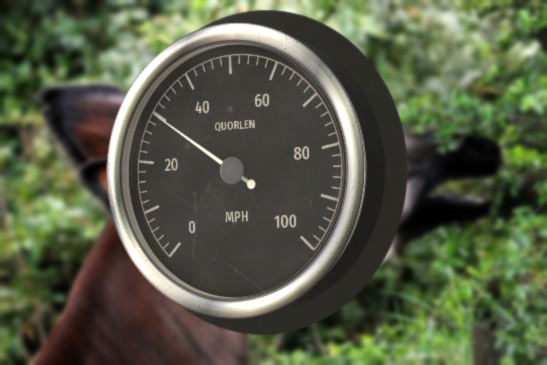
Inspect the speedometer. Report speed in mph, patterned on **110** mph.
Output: **30** mph
